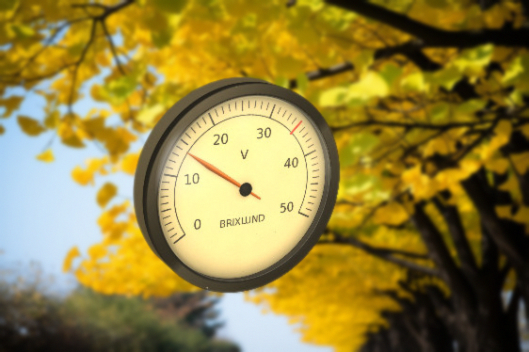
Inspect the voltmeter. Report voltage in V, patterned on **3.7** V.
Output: **14** V
